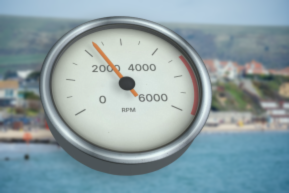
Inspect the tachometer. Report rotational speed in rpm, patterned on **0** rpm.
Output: **2250** rpm
